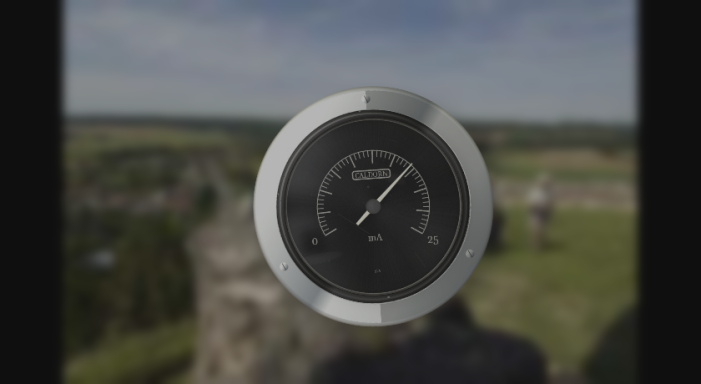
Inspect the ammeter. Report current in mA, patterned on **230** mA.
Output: **17** mA
